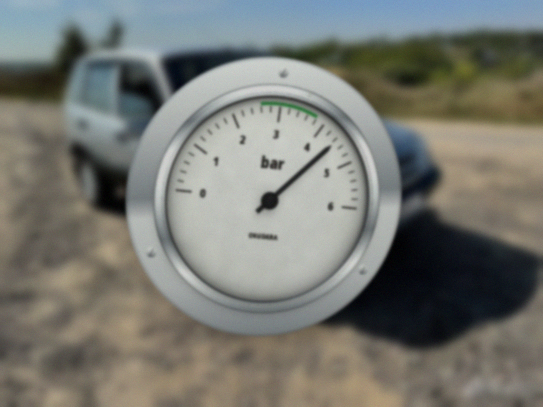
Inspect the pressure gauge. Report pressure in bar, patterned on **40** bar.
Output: **4.4** bar
